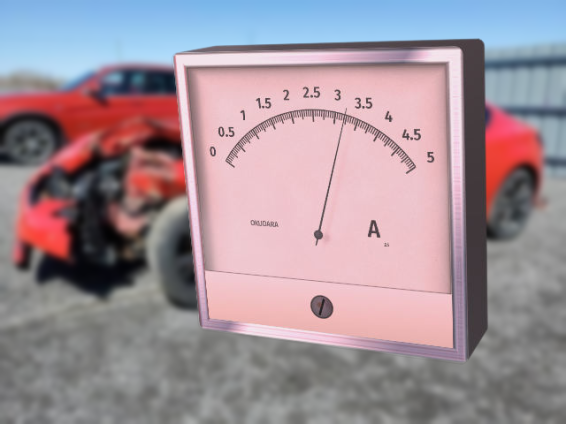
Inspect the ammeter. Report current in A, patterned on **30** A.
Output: **3.25** A
